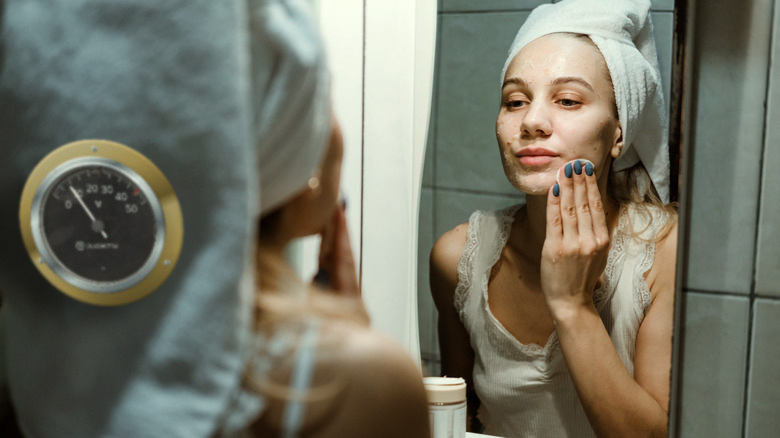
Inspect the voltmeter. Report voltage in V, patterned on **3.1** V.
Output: **10** V
